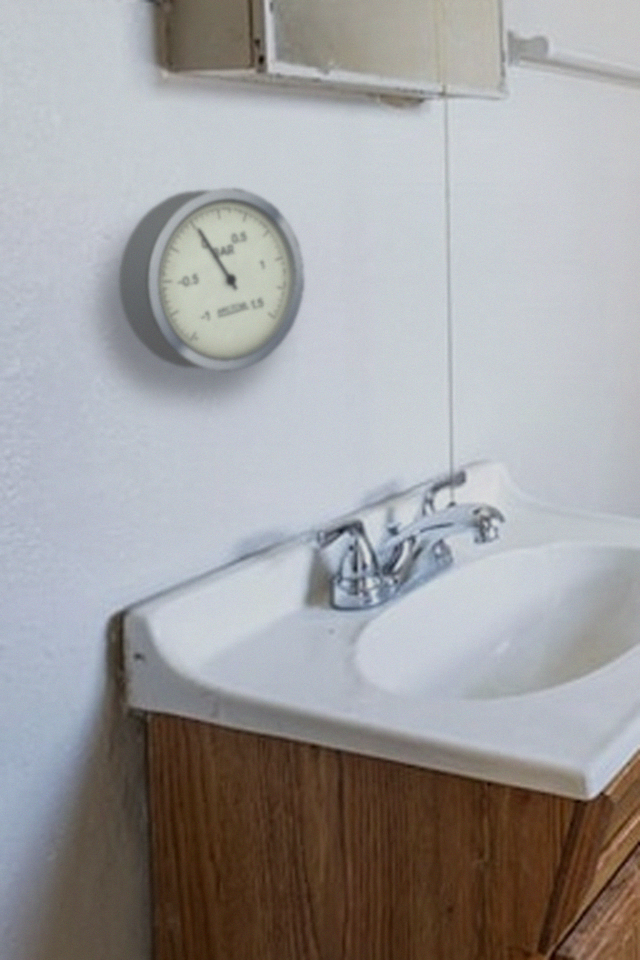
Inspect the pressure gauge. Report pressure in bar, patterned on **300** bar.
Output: **0** bar
